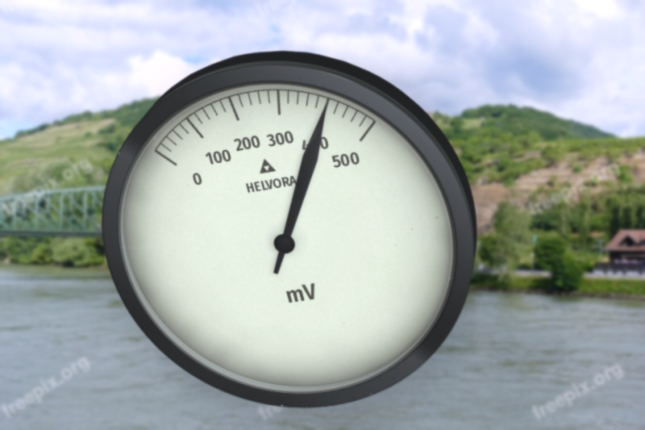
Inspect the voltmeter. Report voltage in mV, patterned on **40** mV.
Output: **400** mV
